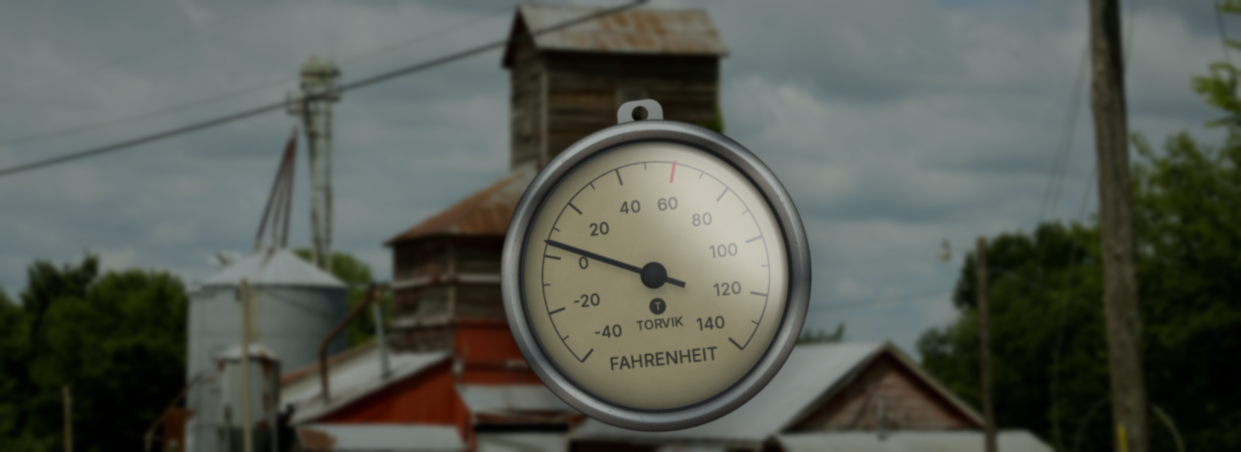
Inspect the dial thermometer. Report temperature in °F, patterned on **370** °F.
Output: **5** °F
